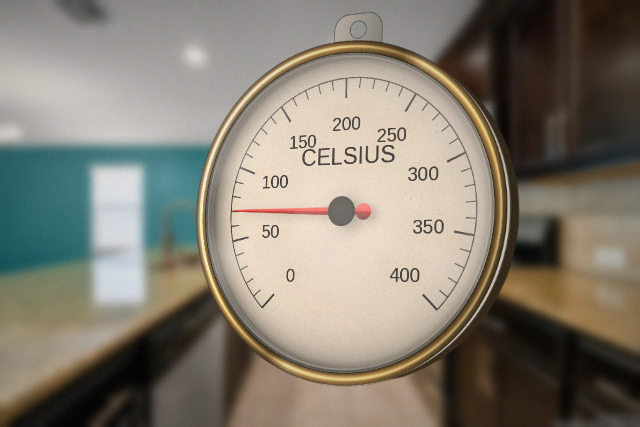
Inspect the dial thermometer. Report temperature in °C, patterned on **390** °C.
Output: **70** °C
